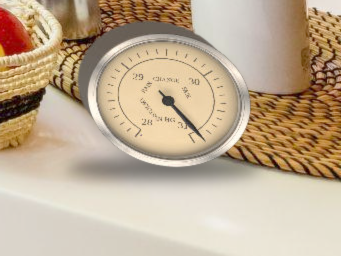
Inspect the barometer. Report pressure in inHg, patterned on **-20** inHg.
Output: **30.9** inHg
